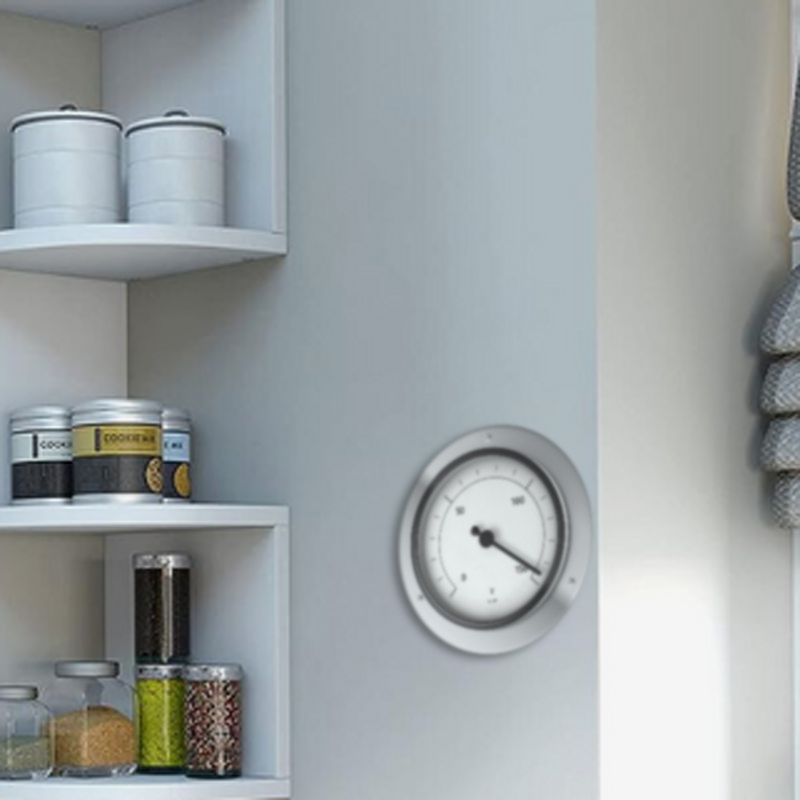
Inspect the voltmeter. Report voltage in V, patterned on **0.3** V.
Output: **145** V
